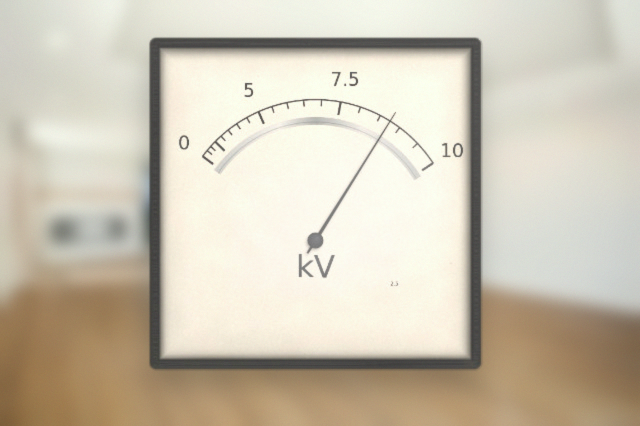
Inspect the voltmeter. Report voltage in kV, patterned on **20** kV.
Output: **8.75** kV
